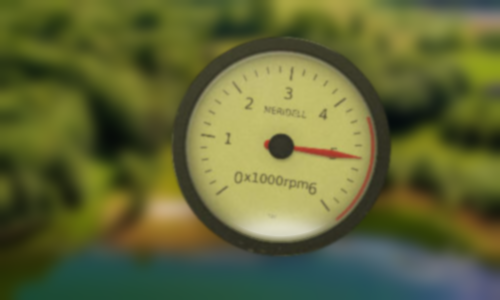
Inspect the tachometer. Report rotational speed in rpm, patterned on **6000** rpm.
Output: **5000** rpm
